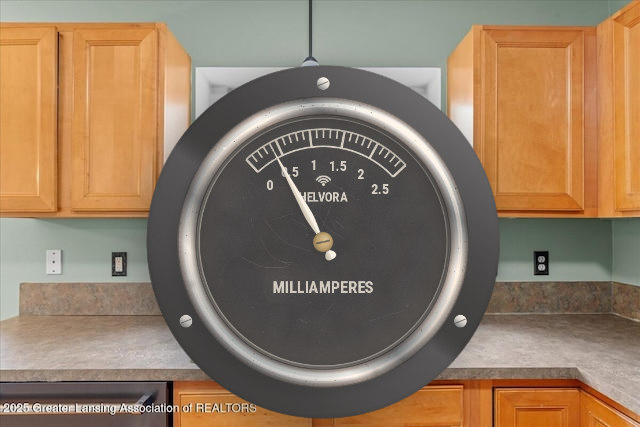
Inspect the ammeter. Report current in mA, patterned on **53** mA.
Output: **0.4** mA
